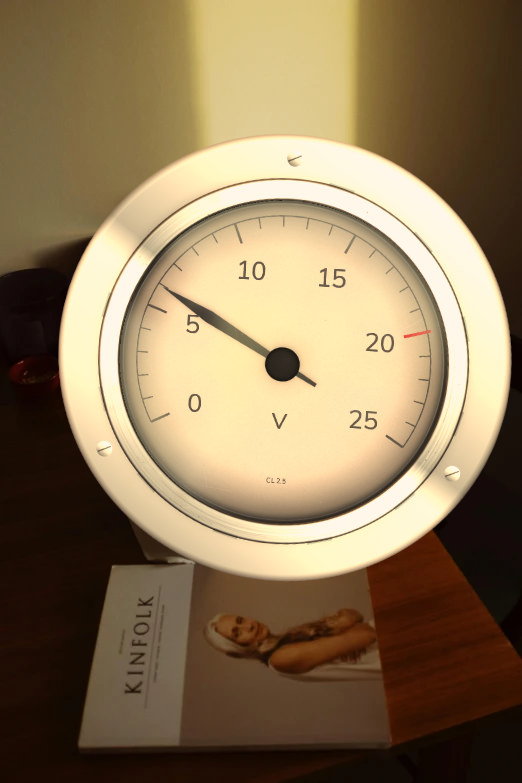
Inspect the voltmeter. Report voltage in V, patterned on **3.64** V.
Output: **6** V
